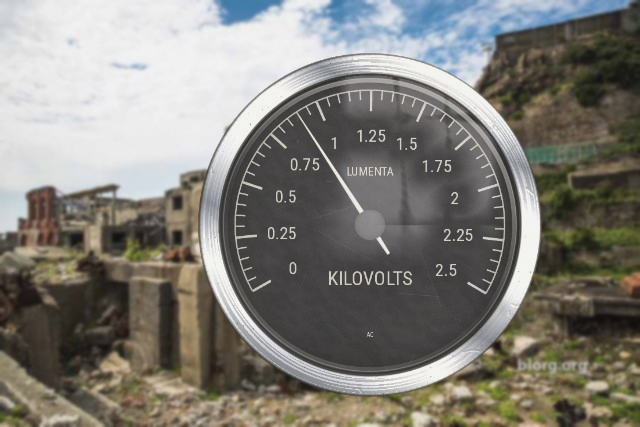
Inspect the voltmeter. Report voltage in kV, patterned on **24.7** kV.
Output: **0.9** kV
